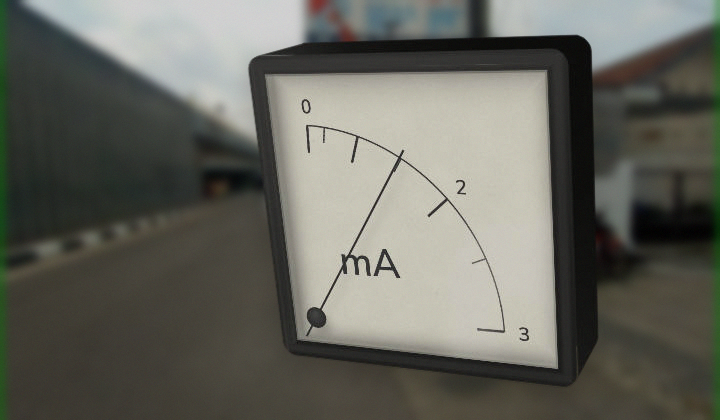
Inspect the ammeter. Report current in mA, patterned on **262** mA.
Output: **1.5** mA
